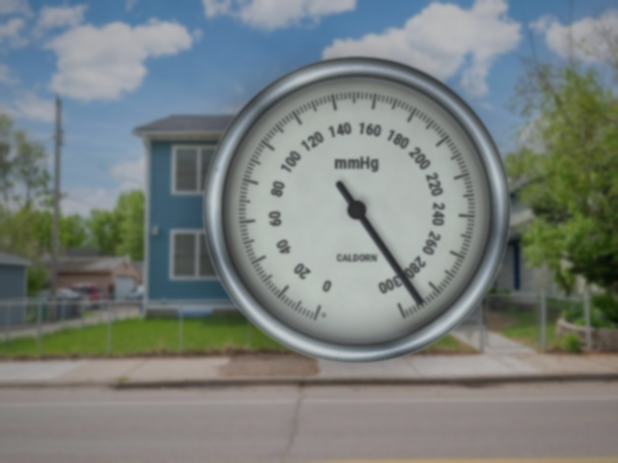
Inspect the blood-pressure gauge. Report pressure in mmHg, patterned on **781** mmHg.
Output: **290** mmHg
